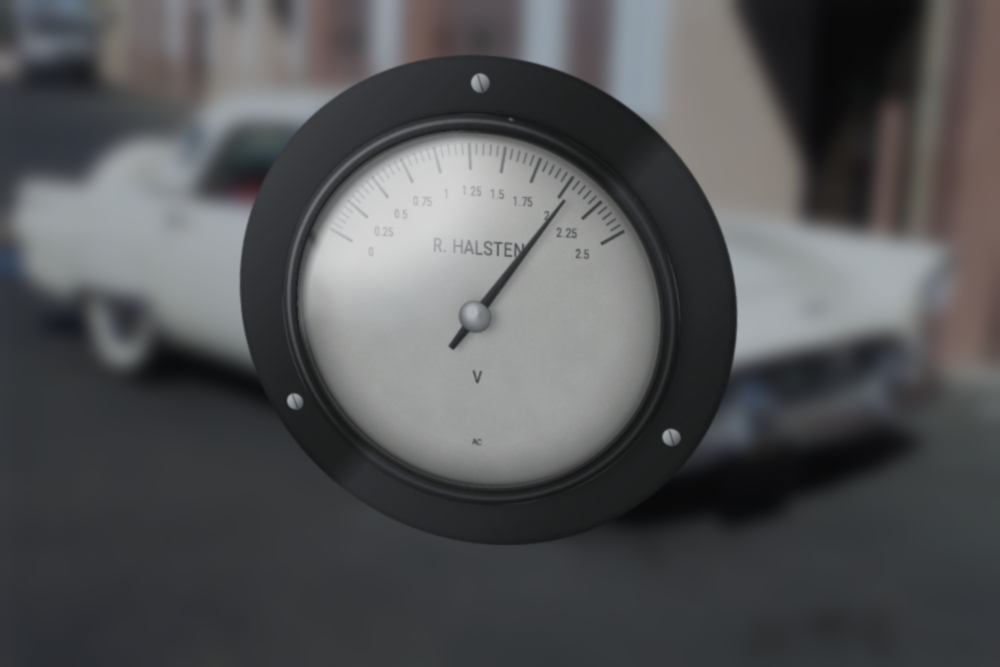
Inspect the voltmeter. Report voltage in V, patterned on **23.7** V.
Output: **2.05** V
